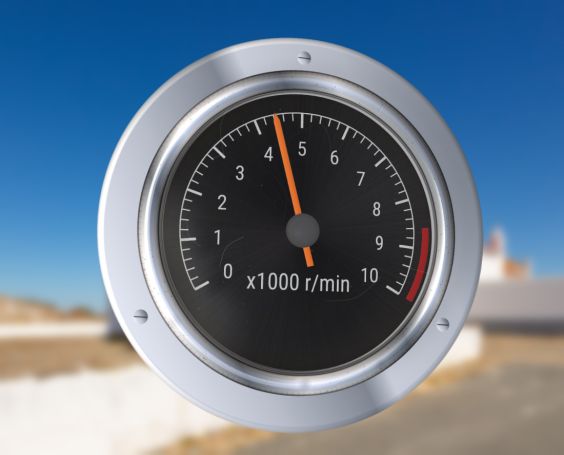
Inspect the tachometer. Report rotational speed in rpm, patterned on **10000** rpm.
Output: **4400** rpm
